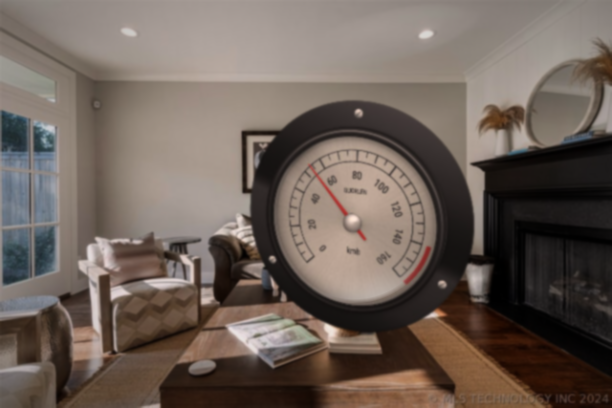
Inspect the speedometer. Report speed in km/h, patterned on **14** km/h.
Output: **55** km/h
